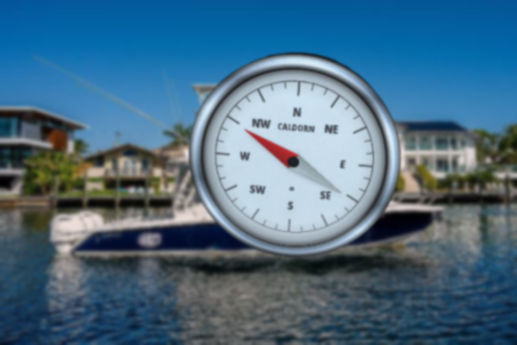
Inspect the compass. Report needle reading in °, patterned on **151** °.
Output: **300** °
